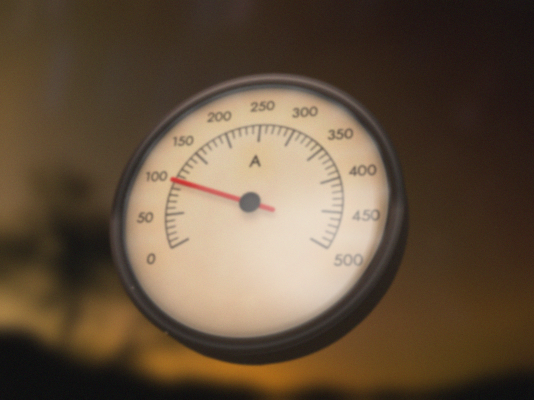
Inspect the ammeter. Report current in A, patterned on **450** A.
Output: **100** A
